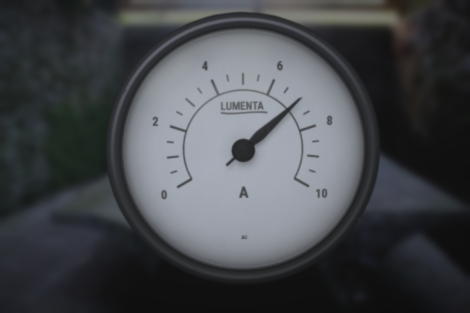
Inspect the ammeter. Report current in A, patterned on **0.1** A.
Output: **7** A
